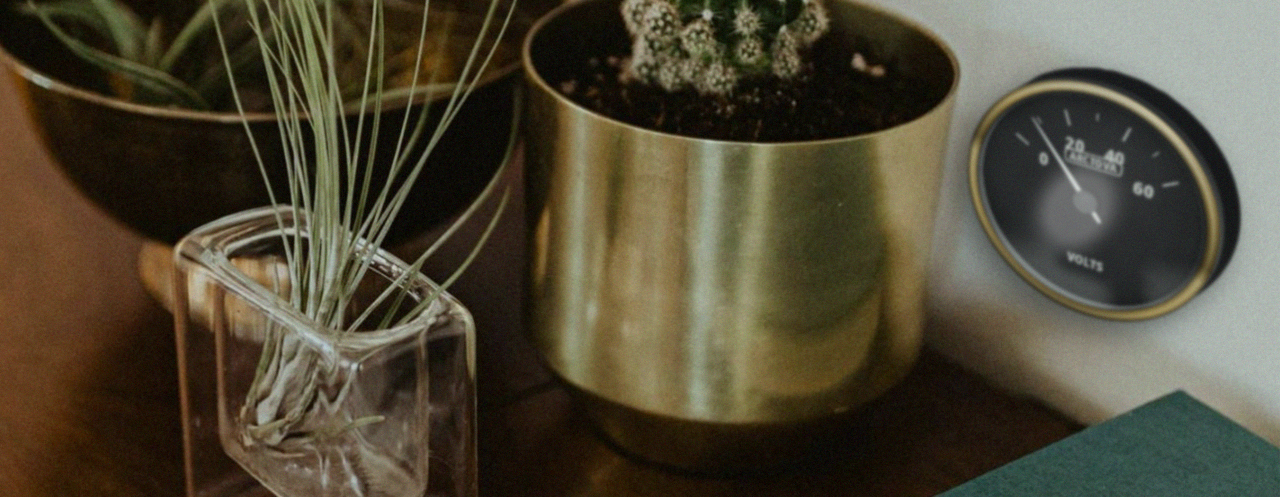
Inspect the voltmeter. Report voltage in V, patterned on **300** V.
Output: **10** V
